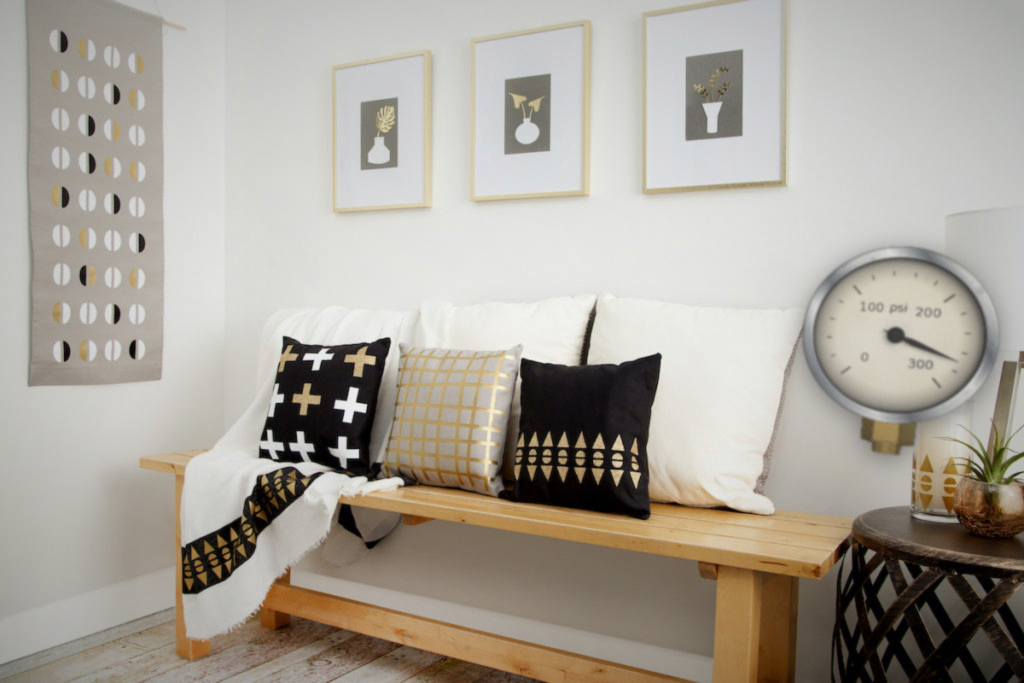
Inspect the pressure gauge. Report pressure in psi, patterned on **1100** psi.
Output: **270** psi
